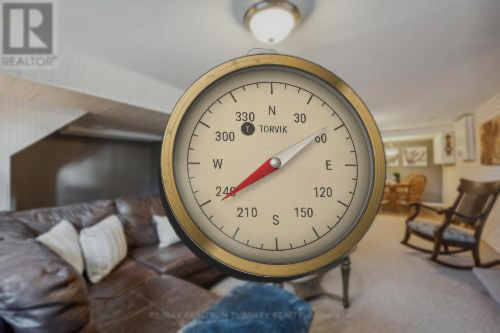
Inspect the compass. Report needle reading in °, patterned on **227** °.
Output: **235** °
